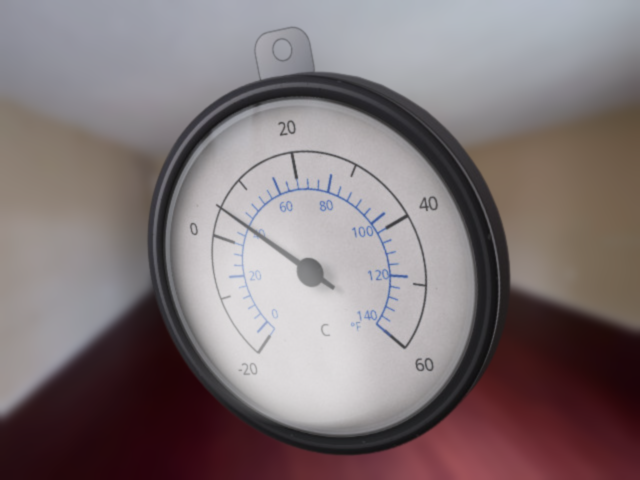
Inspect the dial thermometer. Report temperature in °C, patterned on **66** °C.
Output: **5** °C
